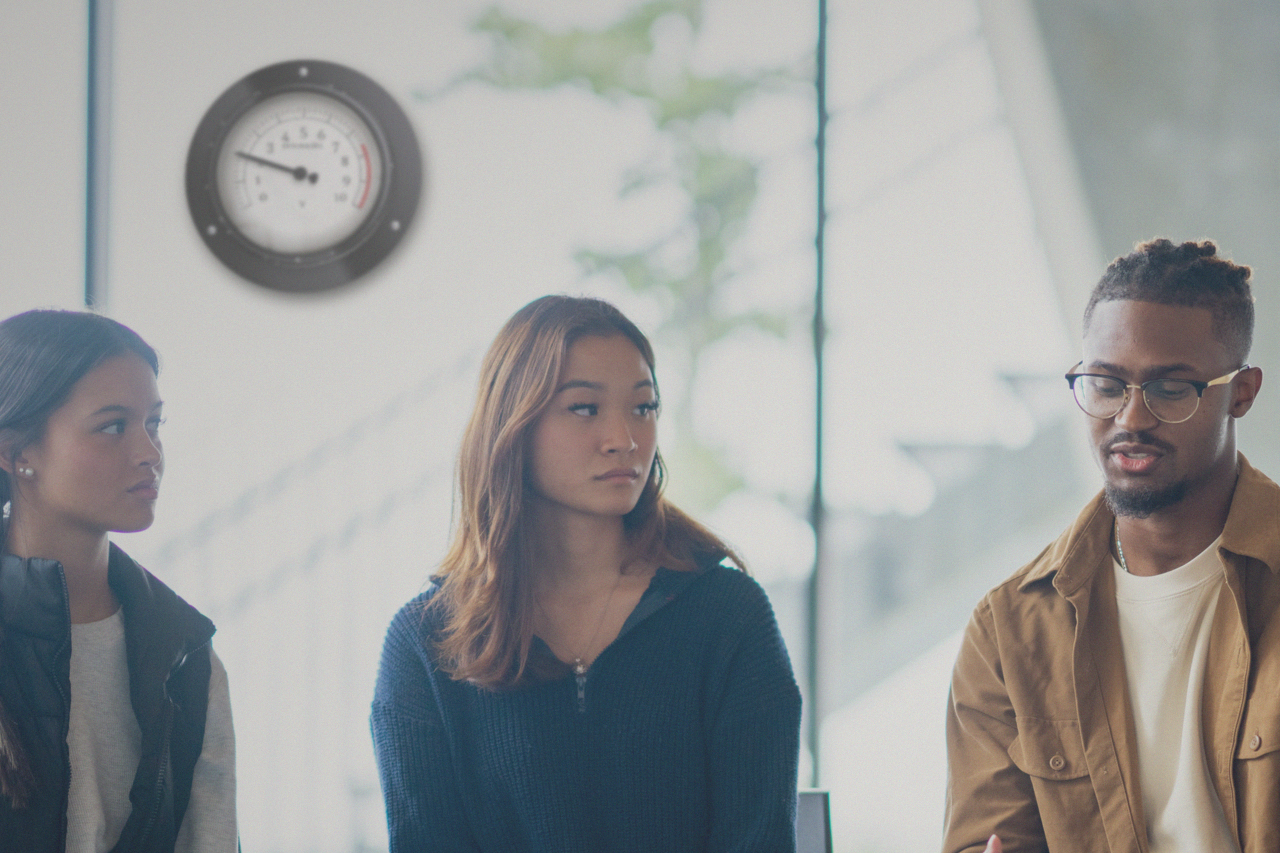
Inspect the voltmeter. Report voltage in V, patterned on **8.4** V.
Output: **2** V
